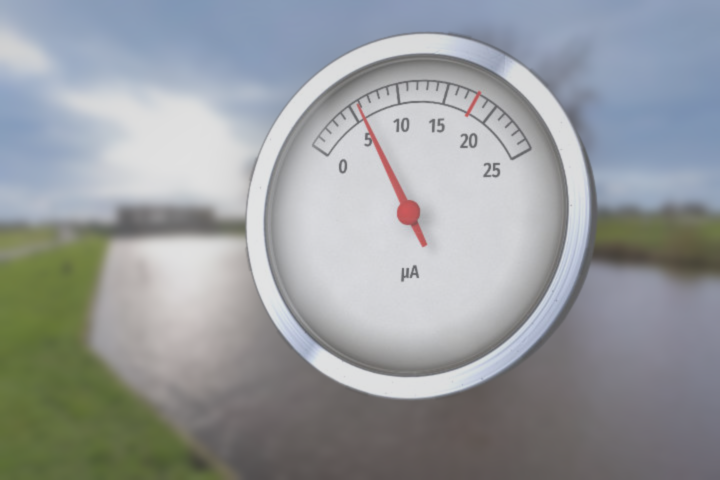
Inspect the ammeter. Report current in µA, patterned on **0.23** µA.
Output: **6** µA
